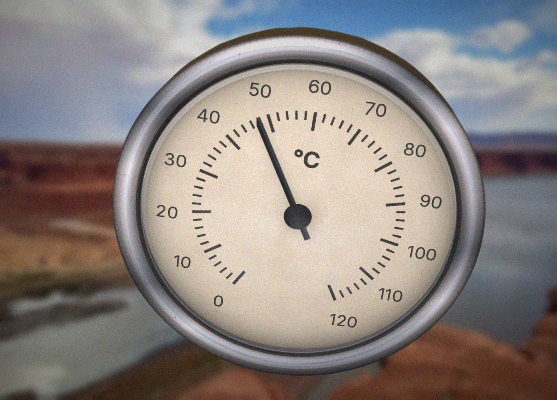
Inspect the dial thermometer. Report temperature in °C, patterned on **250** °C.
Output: **48** °C
